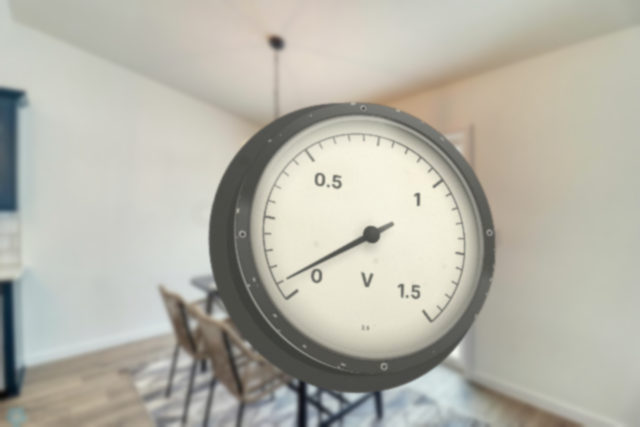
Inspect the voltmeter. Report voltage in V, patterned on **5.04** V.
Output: **0.05** V
